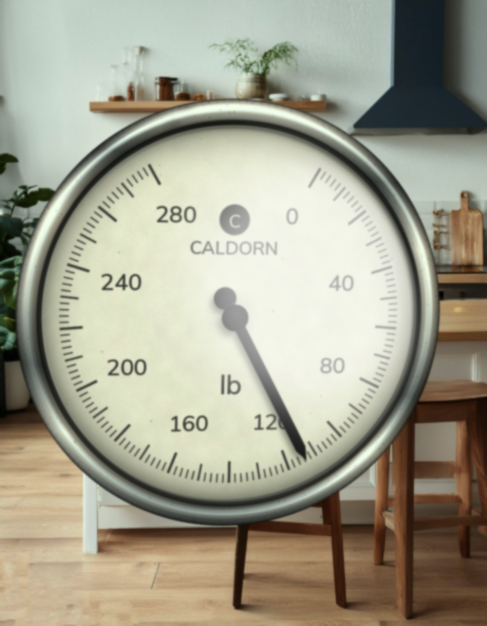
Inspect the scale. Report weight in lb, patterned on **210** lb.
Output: **114** lb
